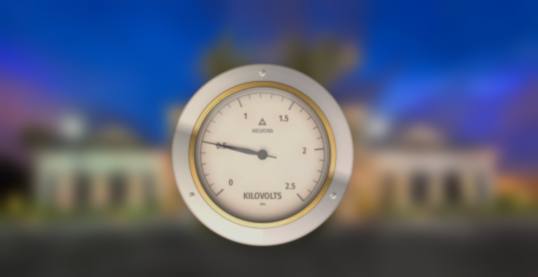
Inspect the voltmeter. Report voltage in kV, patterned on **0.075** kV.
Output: **0.5** kV
